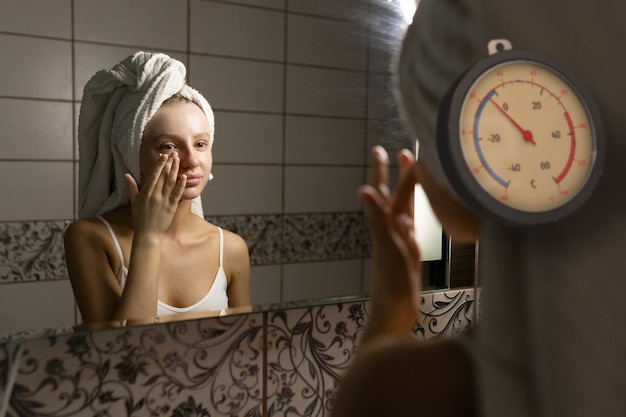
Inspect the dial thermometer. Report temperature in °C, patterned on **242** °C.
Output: **-4** °C
